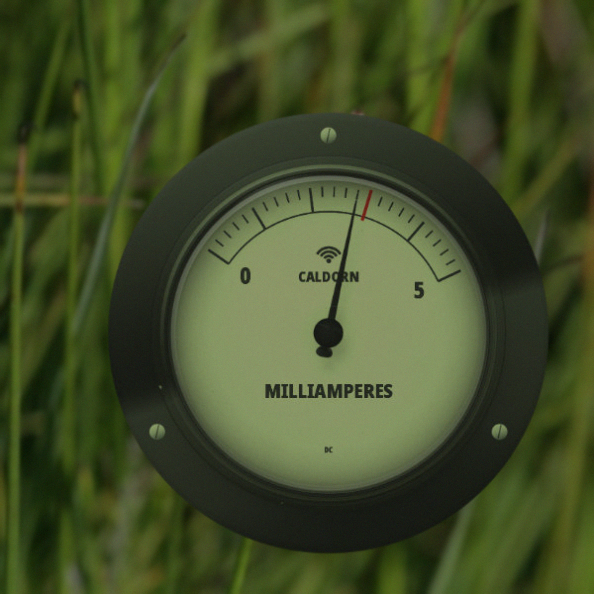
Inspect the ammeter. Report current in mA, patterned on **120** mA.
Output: **2.8** mA
